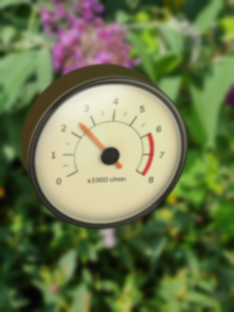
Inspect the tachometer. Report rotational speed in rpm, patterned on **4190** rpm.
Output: **2500** rpm
